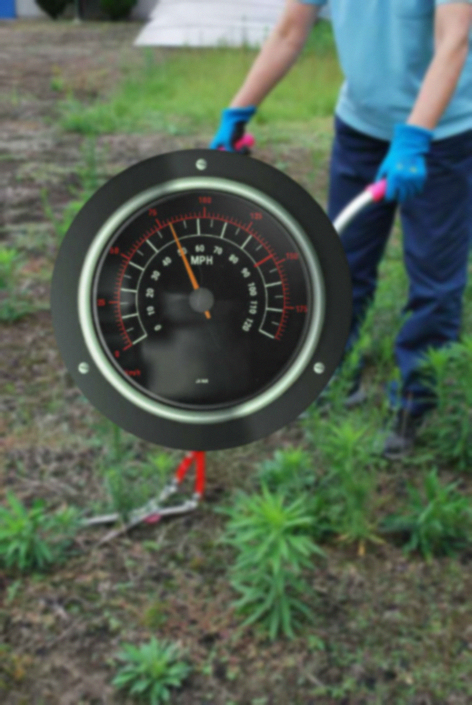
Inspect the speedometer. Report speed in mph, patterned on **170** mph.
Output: **50** mph
